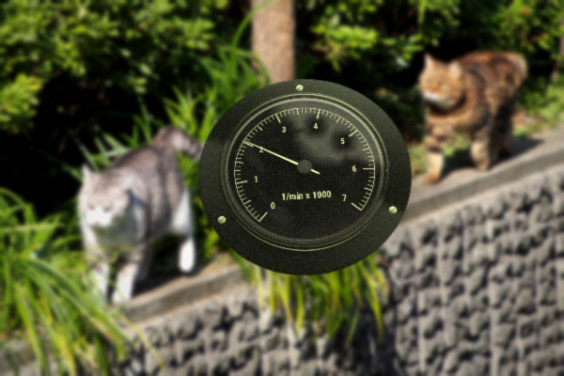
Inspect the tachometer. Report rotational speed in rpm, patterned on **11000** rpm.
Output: **2000** rpm
